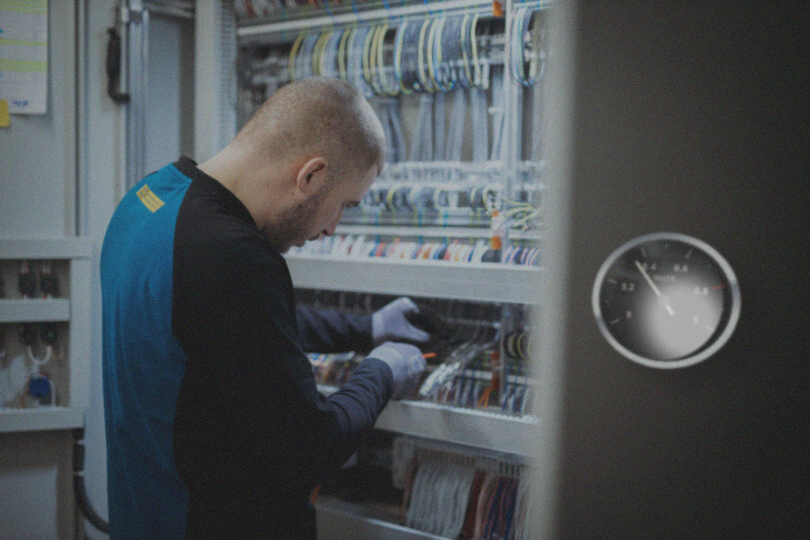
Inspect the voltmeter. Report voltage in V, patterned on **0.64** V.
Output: **0.35** V
